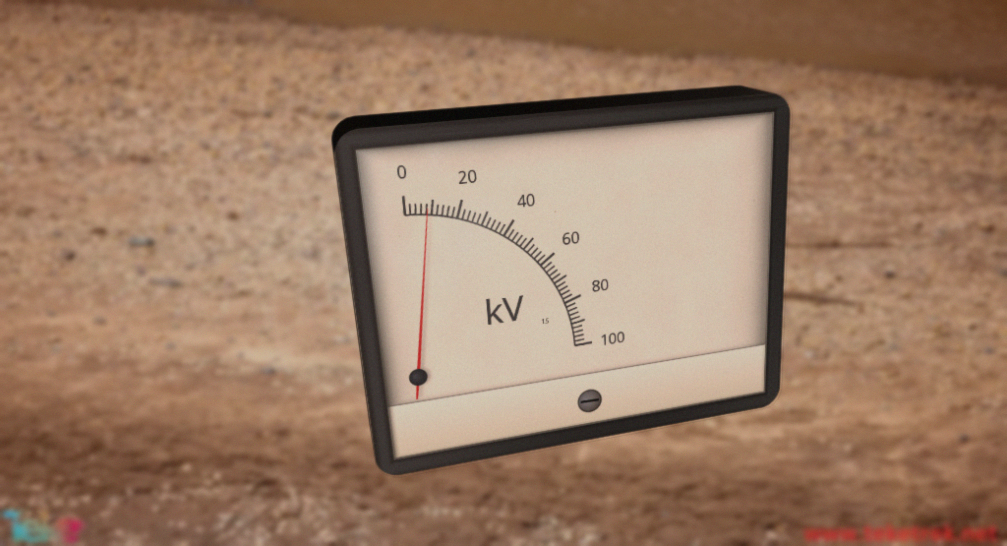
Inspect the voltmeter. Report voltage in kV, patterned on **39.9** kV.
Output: **8** kV
